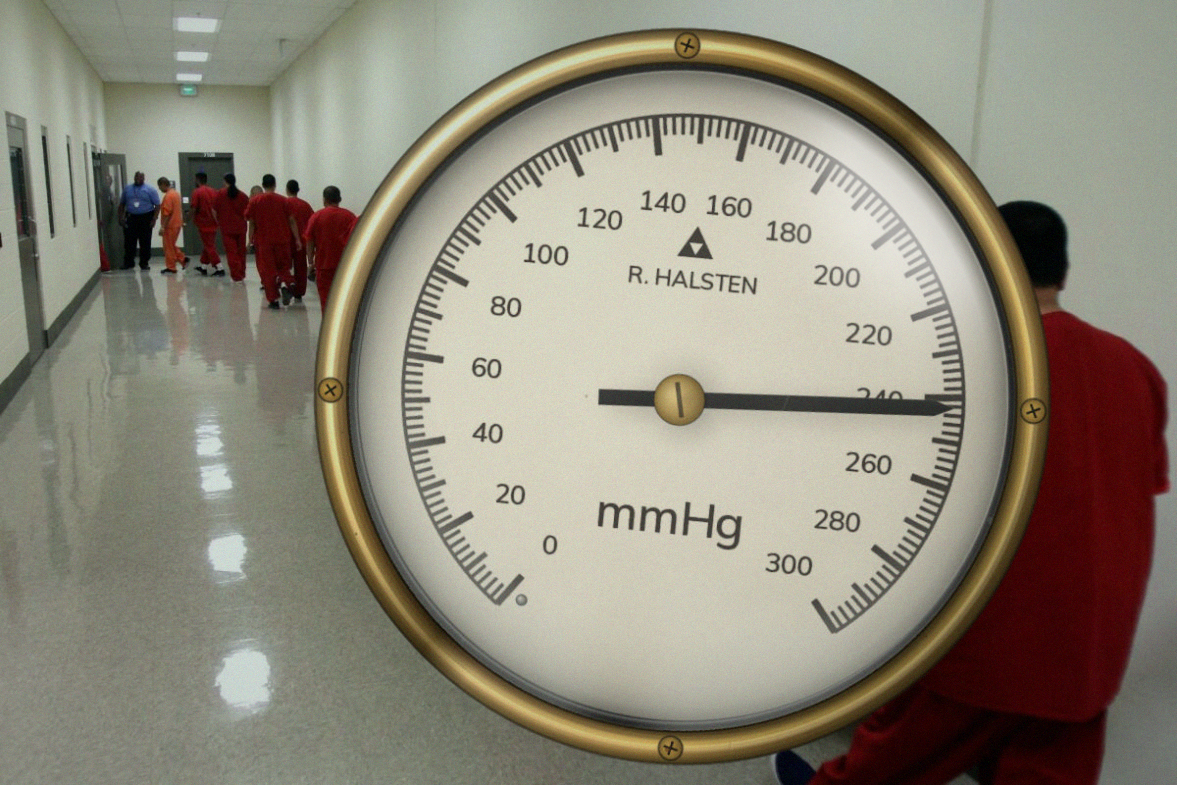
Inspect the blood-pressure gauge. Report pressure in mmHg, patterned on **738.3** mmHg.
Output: **242** mmHg
